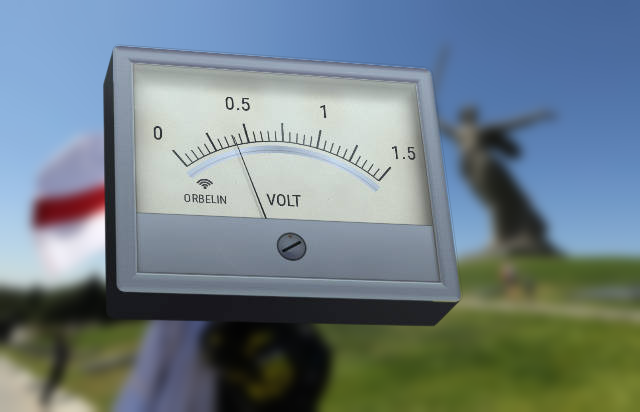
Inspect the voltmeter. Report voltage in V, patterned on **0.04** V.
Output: **0.4** V
